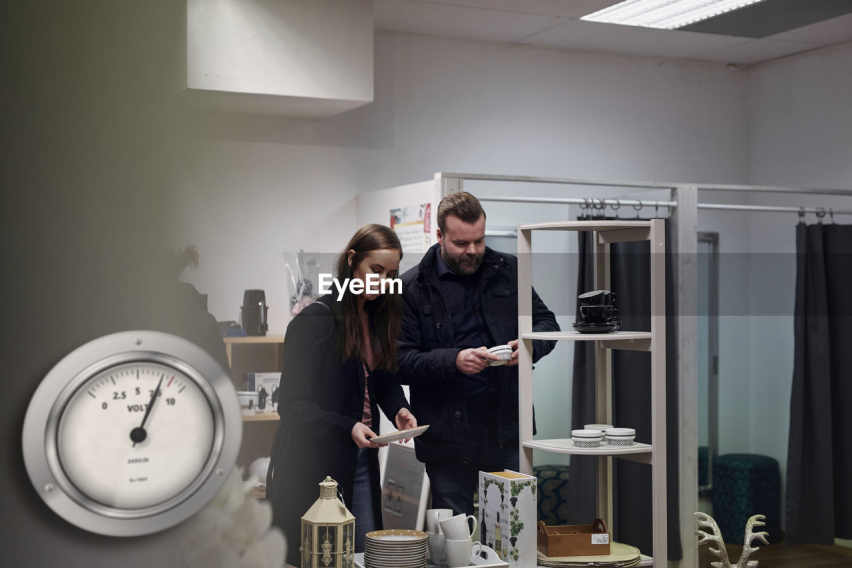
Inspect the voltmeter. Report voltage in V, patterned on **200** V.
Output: **7.5** V
